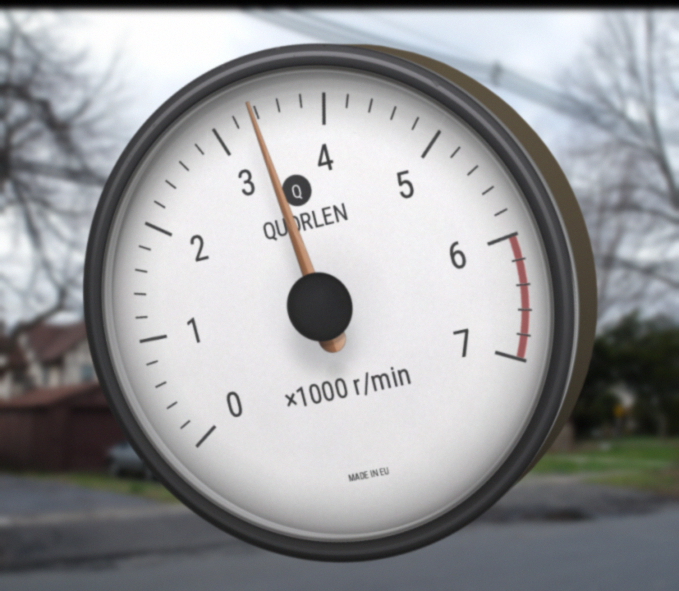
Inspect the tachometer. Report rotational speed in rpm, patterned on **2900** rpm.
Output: **3400** rpm
